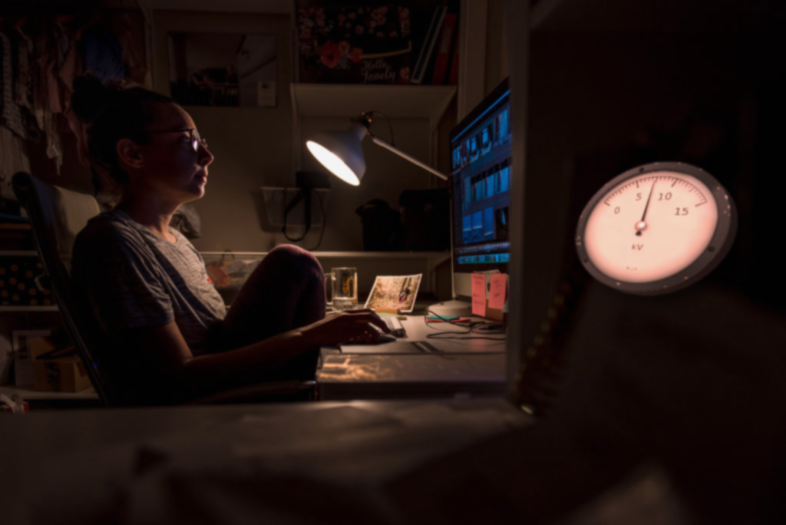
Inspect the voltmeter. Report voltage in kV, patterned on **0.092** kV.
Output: **7.5** kV
